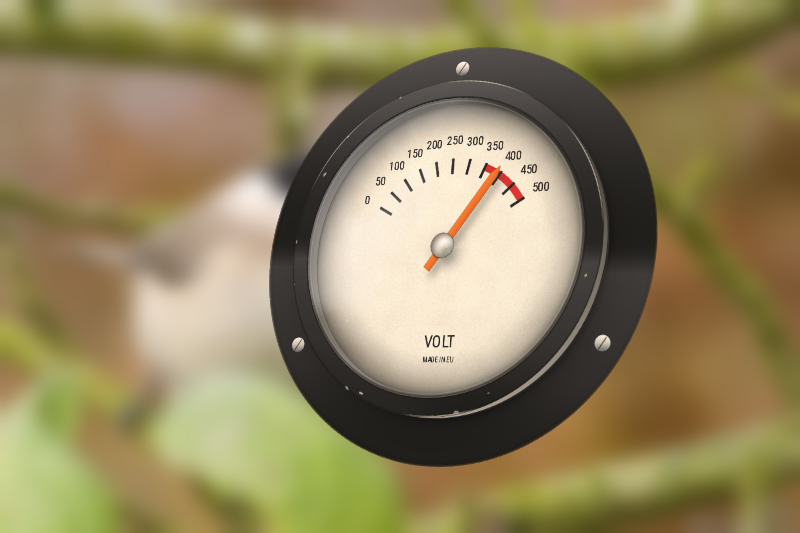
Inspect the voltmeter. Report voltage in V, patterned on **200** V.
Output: **400** V
